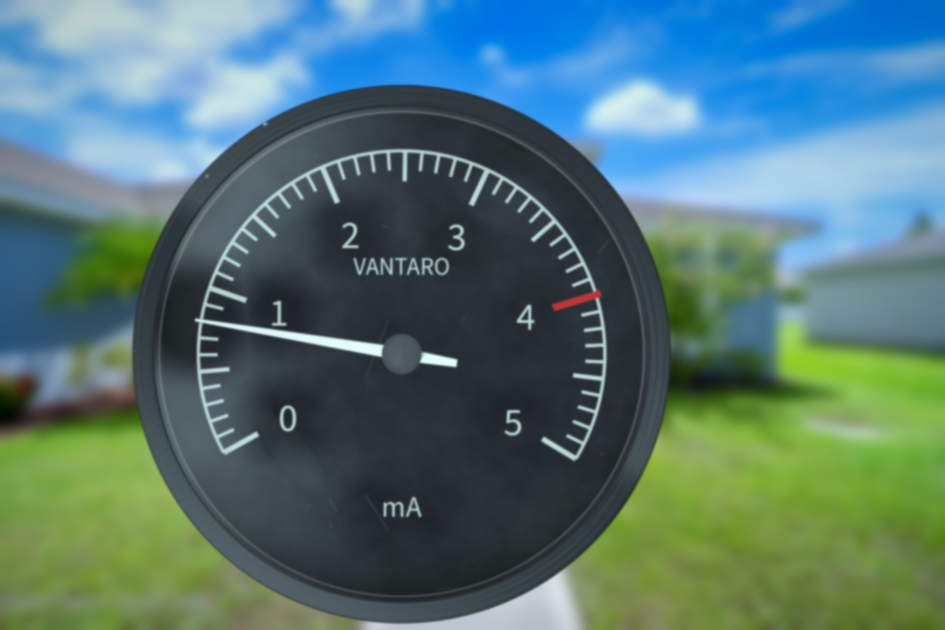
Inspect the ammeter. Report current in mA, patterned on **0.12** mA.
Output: **0.8** mA
